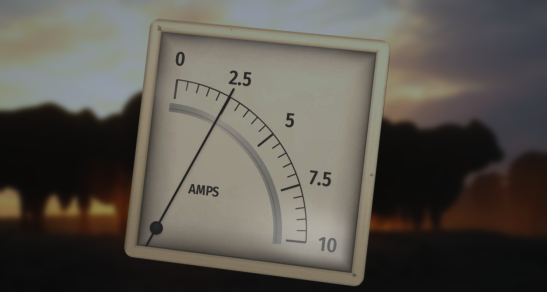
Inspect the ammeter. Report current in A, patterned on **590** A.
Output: **2.5** A
